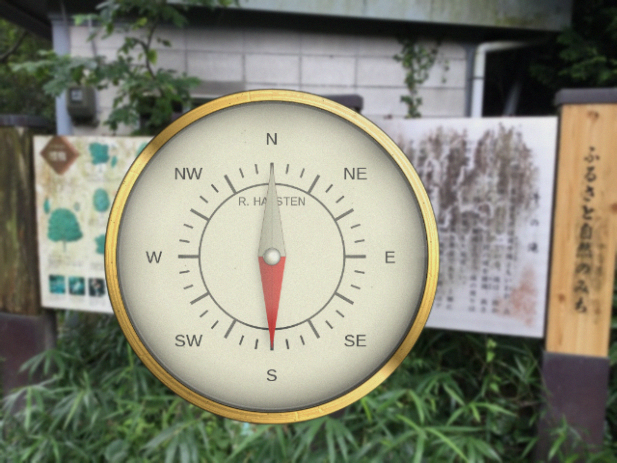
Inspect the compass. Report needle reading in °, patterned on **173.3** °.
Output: **180** °
